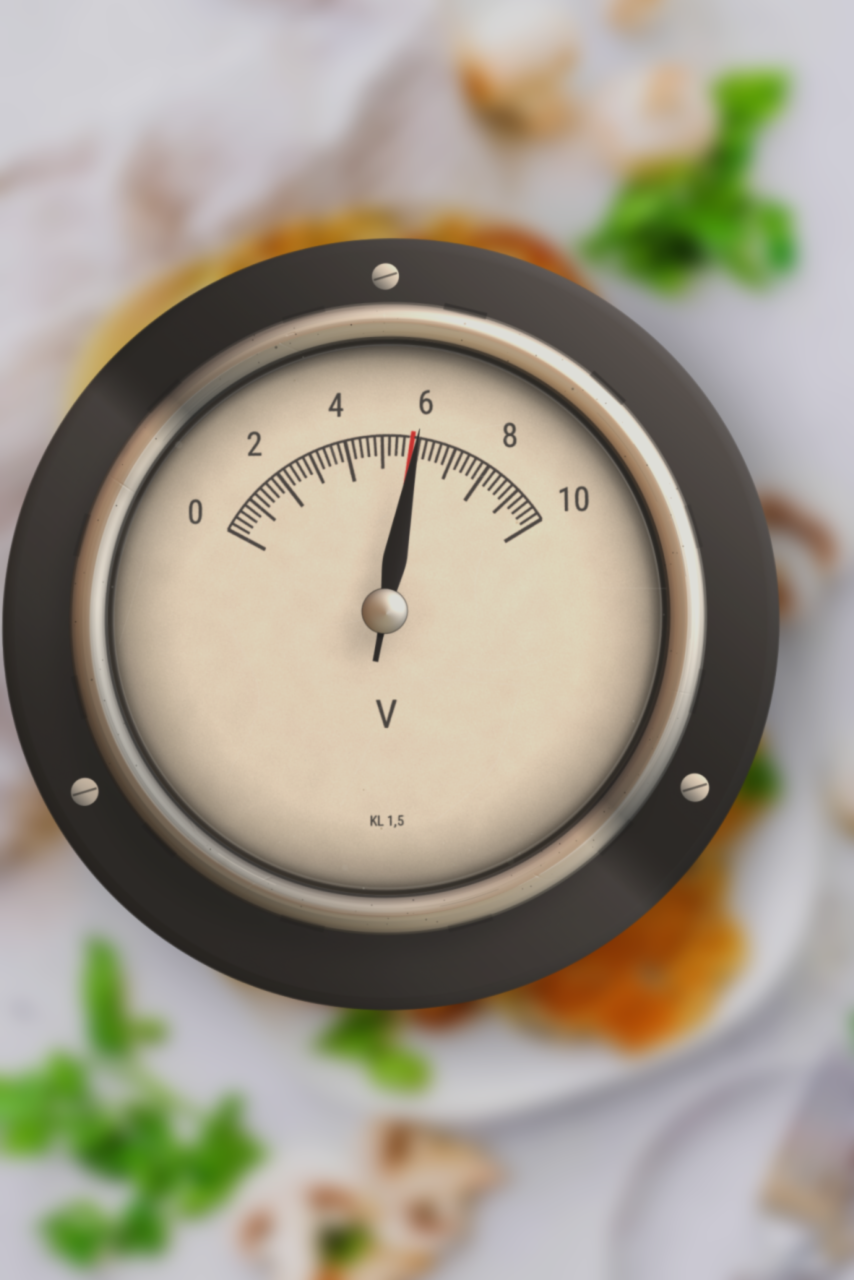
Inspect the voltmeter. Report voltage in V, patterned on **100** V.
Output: **6** V
